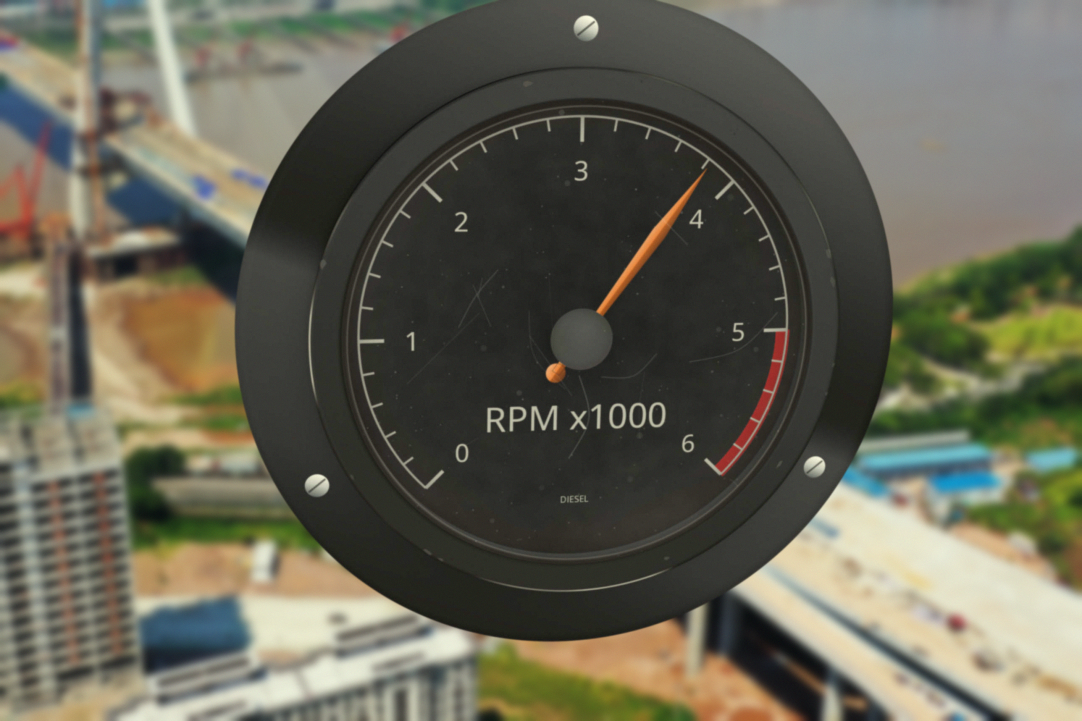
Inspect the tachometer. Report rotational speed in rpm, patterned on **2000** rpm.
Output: **3800** rpm
